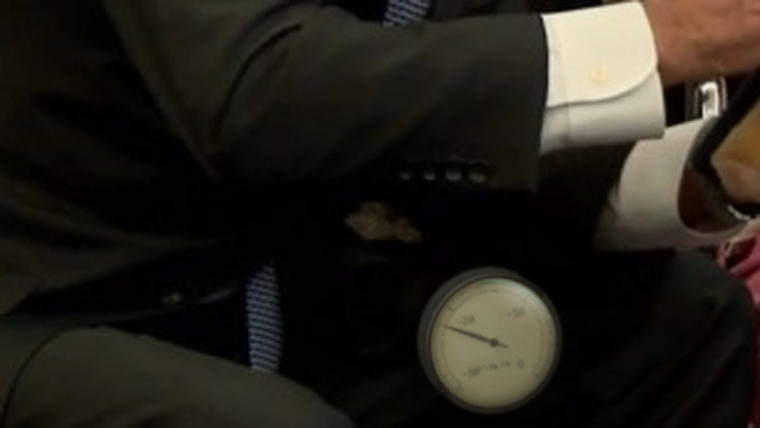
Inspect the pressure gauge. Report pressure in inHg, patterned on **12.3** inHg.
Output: **-22** inHg
